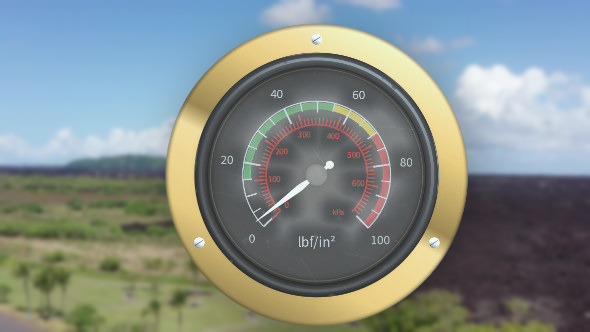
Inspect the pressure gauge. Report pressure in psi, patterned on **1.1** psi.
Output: **2.5** psi
